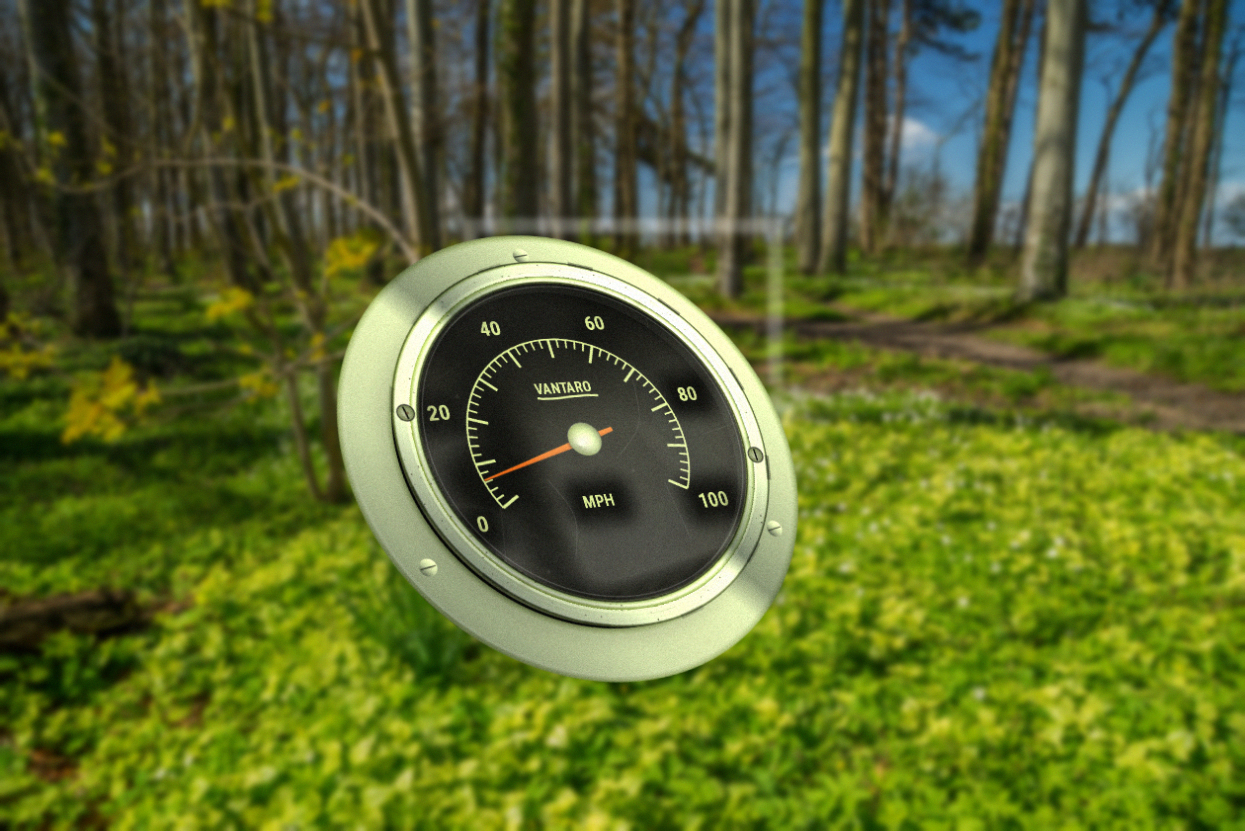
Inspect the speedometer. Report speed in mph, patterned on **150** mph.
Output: **6** mph
